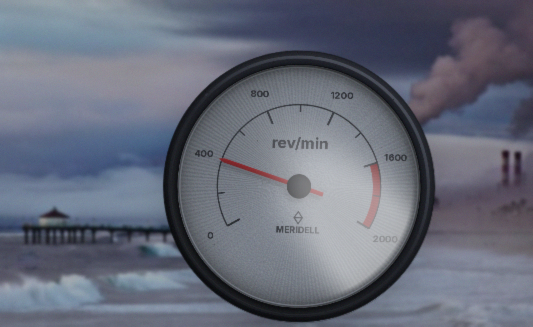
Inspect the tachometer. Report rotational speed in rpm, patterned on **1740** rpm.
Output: **400** rpm
